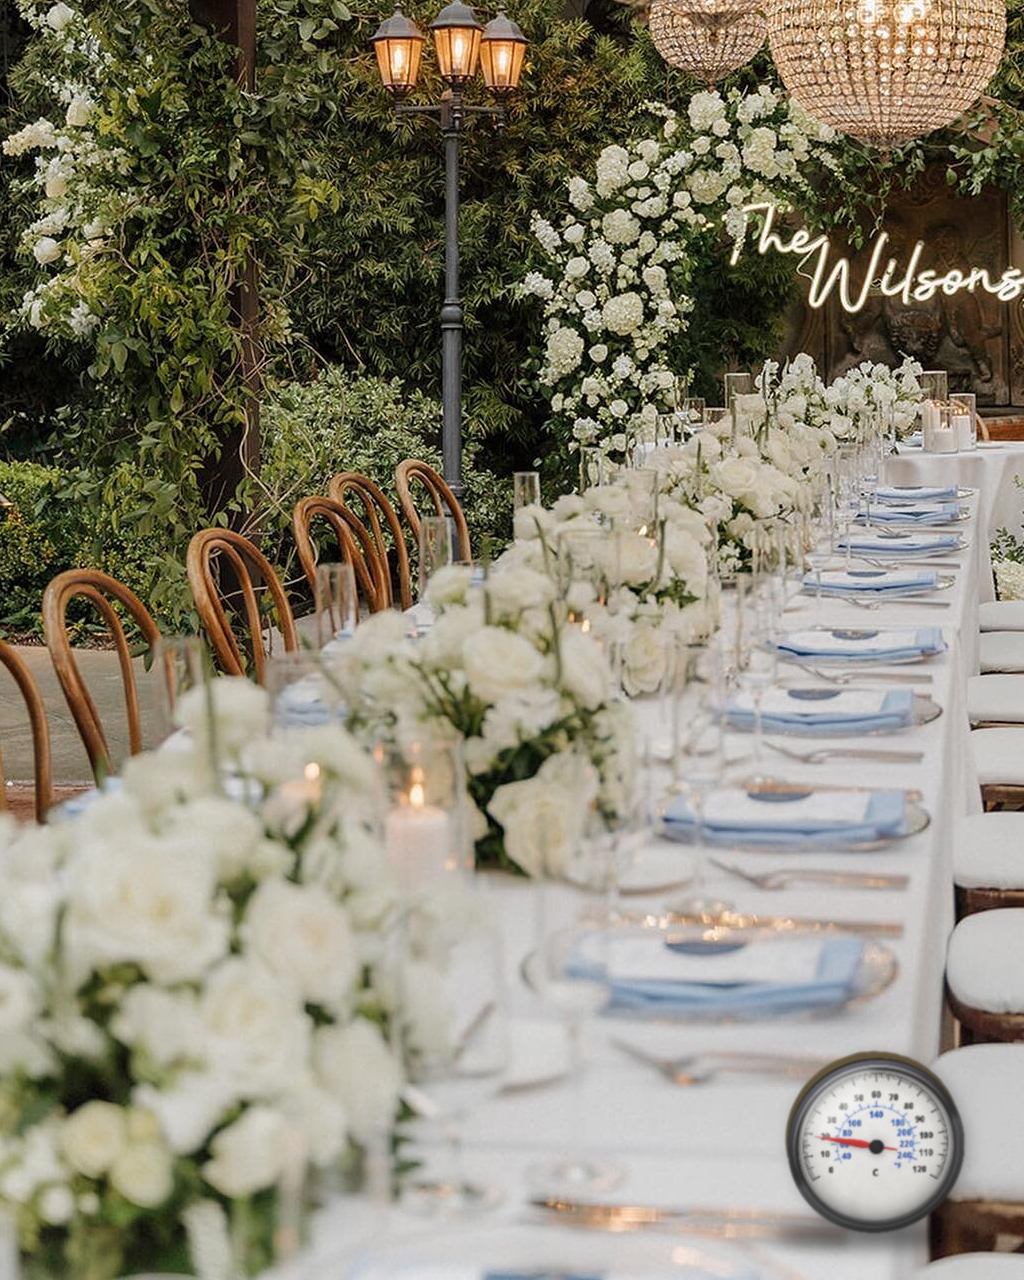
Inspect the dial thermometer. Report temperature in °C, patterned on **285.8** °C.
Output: **20** °C
